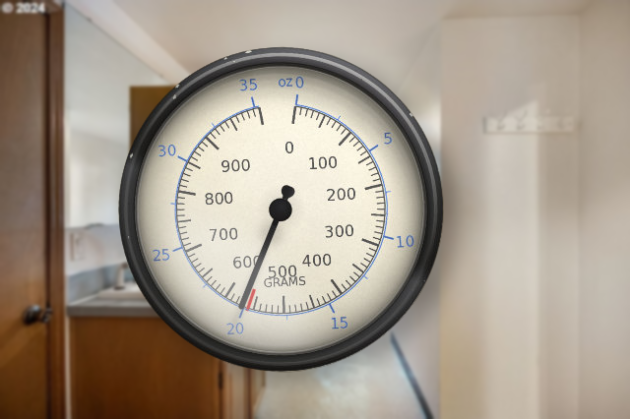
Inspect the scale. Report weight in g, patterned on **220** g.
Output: **570** g
